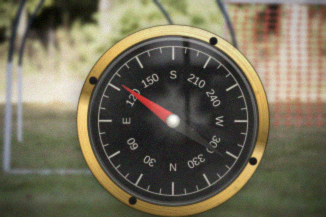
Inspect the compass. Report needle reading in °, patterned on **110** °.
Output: **125** °
